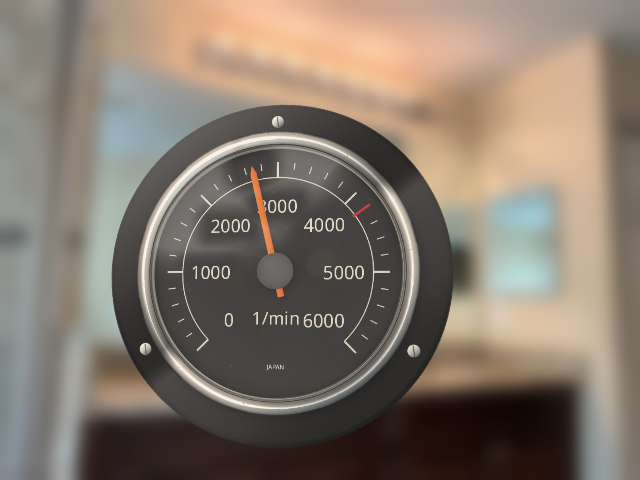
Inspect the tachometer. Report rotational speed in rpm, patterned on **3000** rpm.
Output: **2700** rpm
